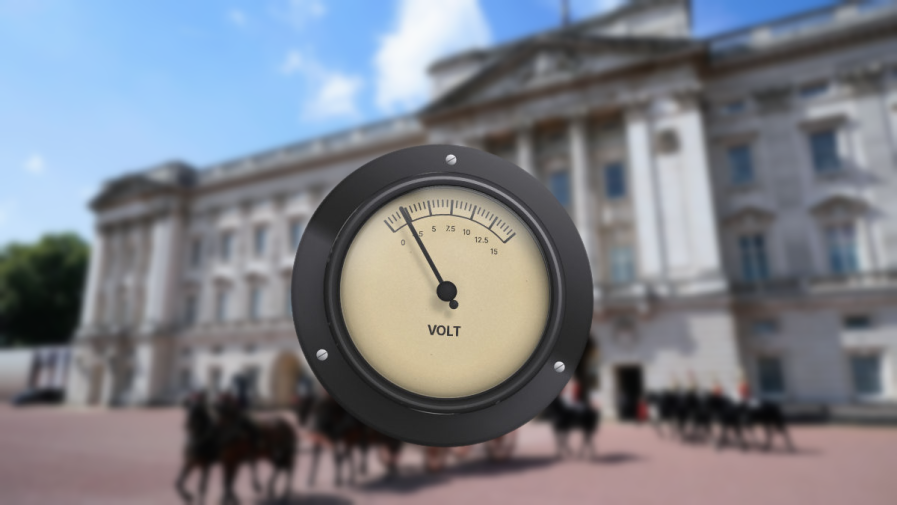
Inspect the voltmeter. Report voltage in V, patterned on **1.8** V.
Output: **2** V
